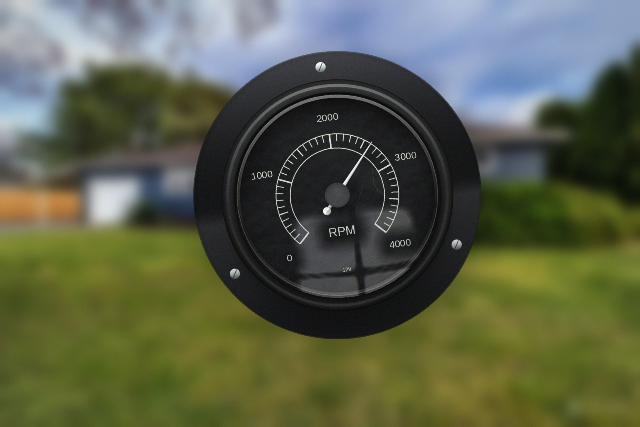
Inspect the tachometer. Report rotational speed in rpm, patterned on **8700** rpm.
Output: **2600** rpm
